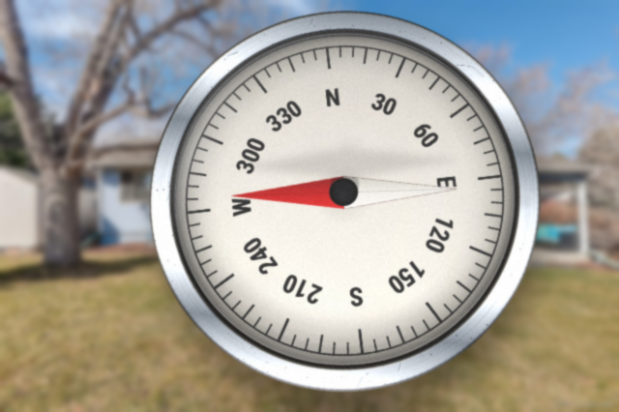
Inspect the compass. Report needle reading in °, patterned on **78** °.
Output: **275** °
